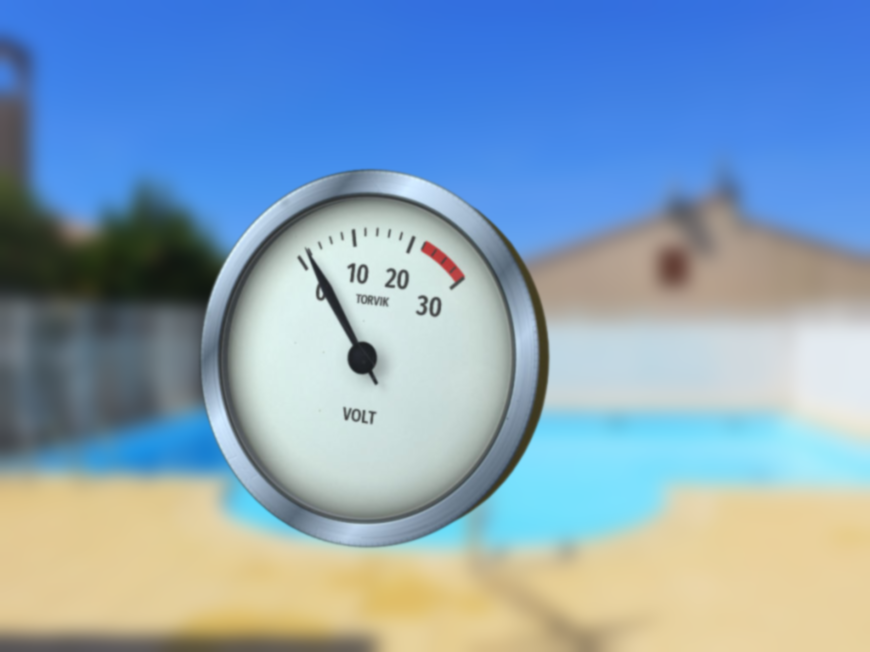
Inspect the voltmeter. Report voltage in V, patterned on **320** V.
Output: **2** V
